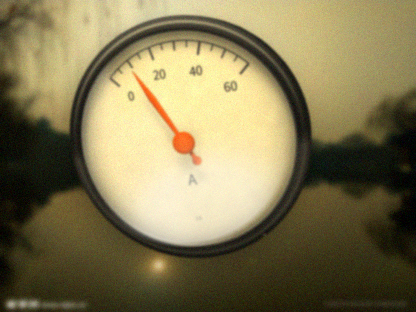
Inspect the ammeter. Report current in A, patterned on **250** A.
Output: **10** A
